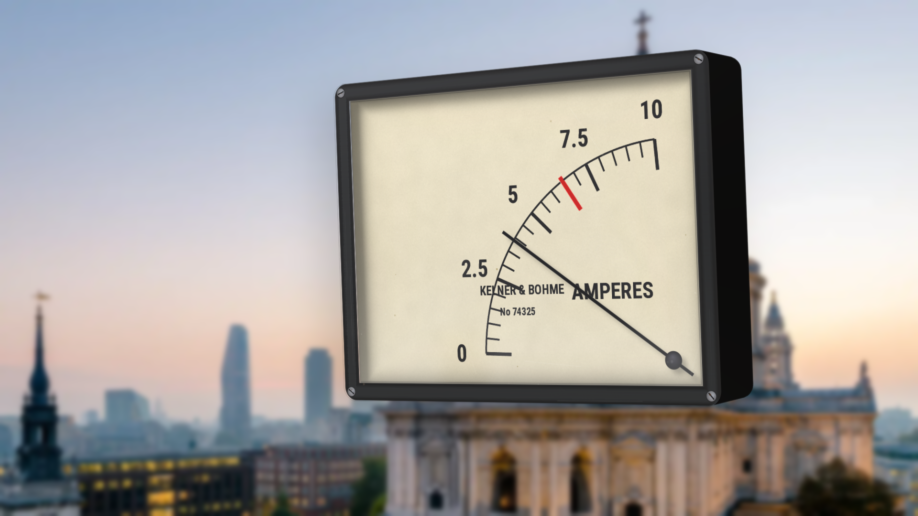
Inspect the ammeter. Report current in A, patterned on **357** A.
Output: **4** A
